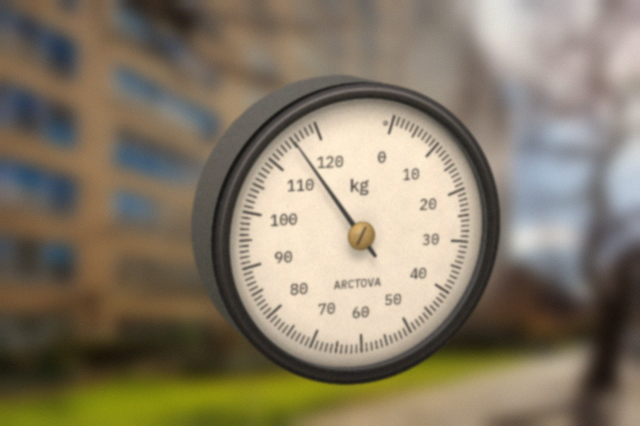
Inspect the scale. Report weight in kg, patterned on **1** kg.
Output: **115** kg
